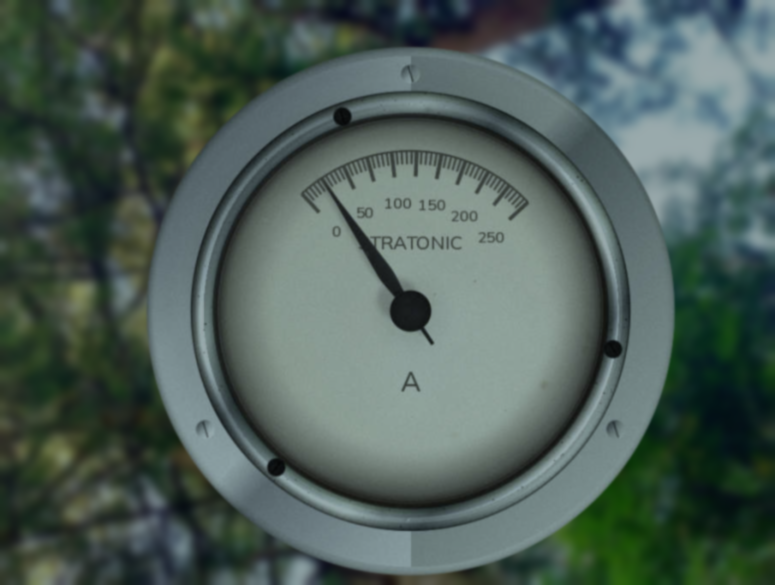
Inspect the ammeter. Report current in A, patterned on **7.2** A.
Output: **25** A
